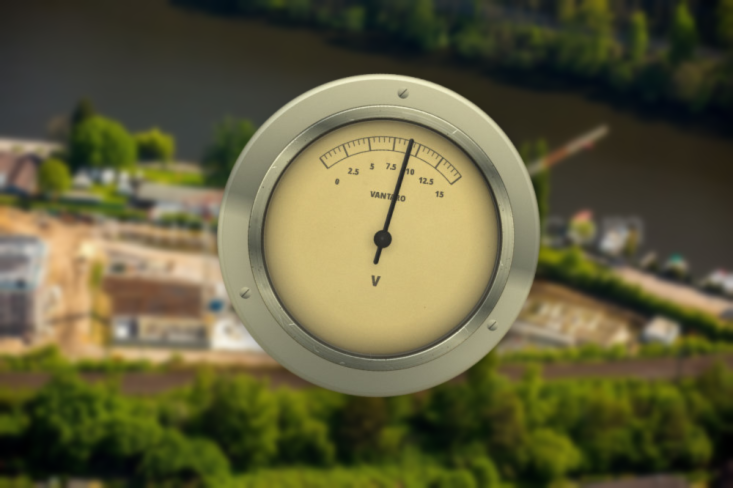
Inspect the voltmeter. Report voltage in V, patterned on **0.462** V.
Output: **9** V
